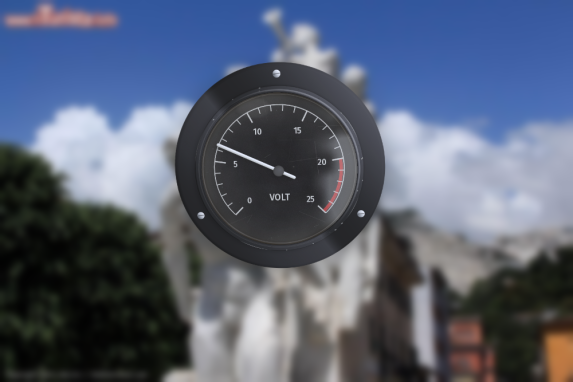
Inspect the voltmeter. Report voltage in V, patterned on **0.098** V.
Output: **6.5** V
